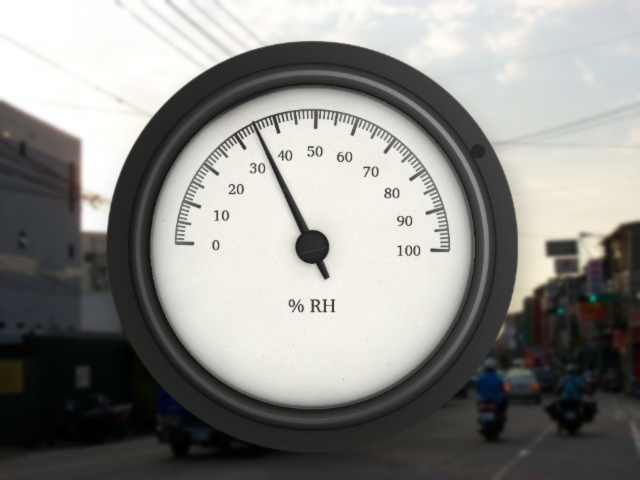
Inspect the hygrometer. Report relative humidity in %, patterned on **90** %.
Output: **35** %
